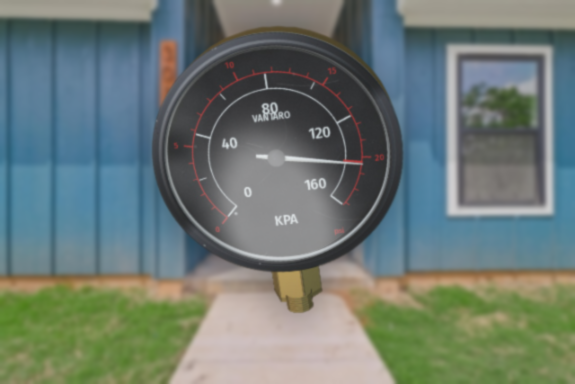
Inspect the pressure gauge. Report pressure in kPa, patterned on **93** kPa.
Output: **140** kPa
